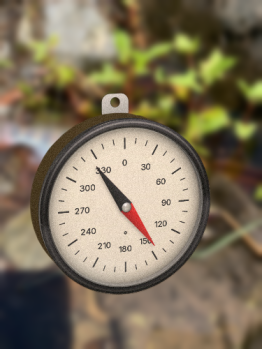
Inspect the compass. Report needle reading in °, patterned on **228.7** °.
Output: **145** °
